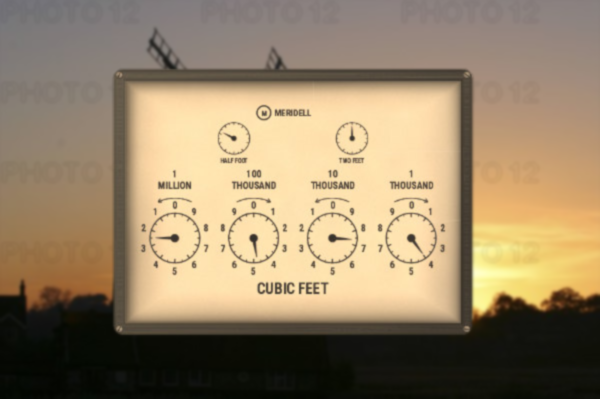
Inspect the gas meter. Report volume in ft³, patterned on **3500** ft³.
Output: **247400** ft³
